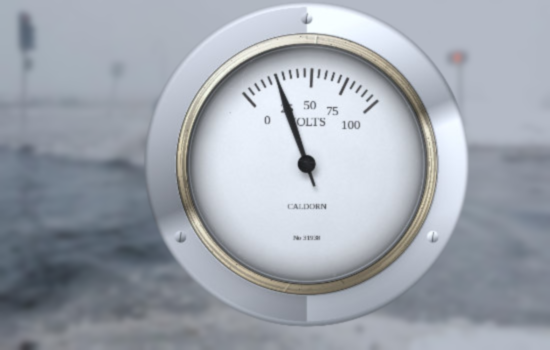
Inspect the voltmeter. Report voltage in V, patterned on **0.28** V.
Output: **25** V
